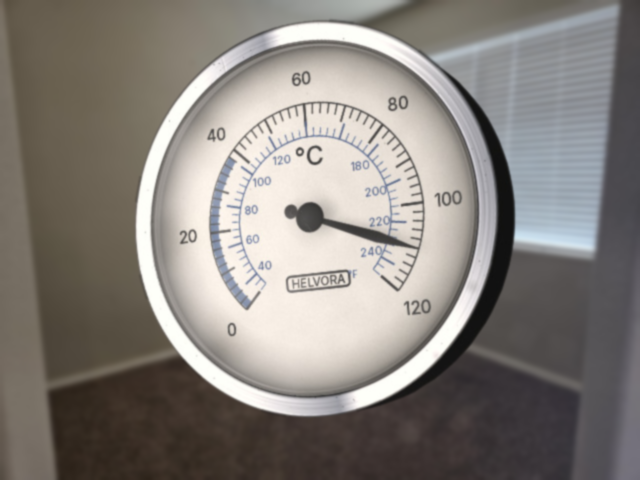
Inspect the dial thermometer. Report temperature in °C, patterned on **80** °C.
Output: **110** °C
